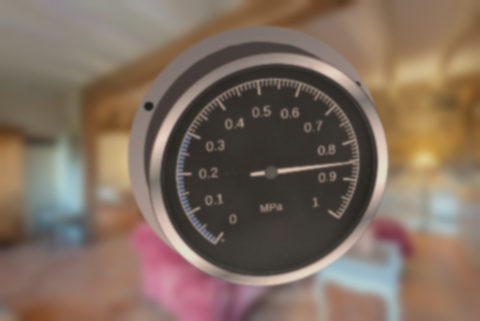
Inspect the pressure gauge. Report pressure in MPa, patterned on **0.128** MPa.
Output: **0.85** MPa
